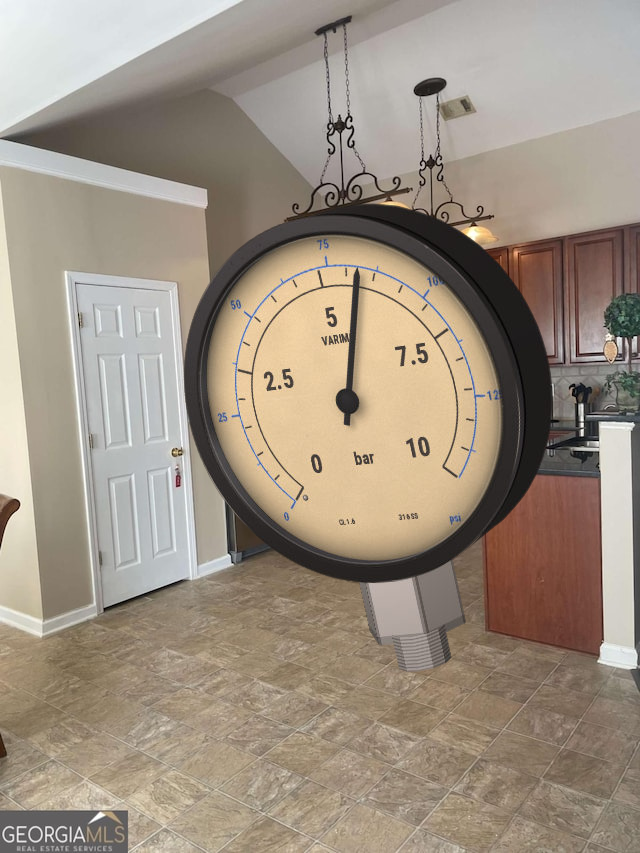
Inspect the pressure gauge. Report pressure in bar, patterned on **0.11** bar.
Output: **5.75** bar
